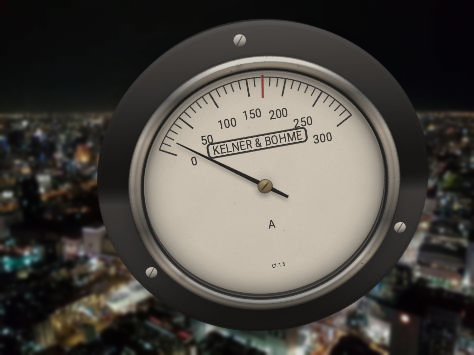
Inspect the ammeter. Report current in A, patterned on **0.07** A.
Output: **20** A
